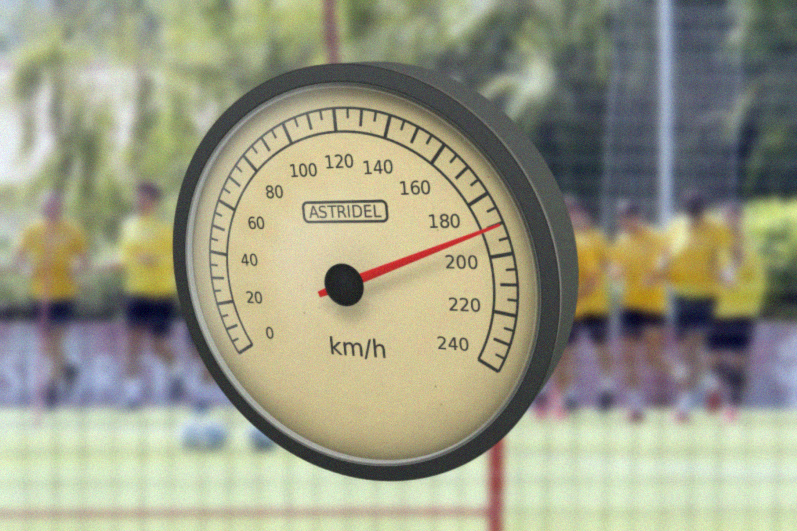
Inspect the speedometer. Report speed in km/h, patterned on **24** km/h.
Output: **190** km/h
